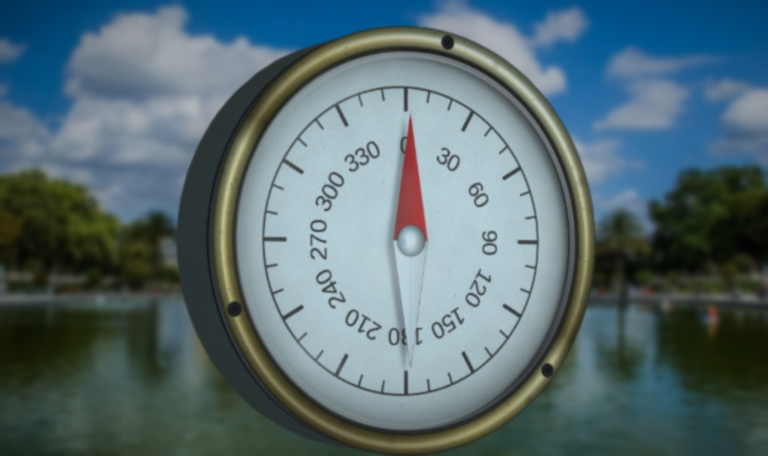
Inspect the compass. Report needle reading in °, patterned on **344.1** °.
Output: **0** °
